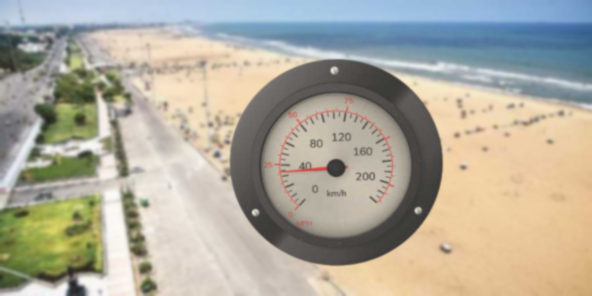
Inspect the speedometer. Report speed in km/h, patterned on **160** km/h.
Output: **35** km/h
